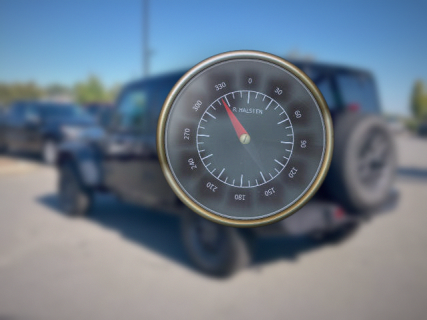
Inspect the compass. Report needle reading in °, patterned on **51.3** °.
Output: **325** °
